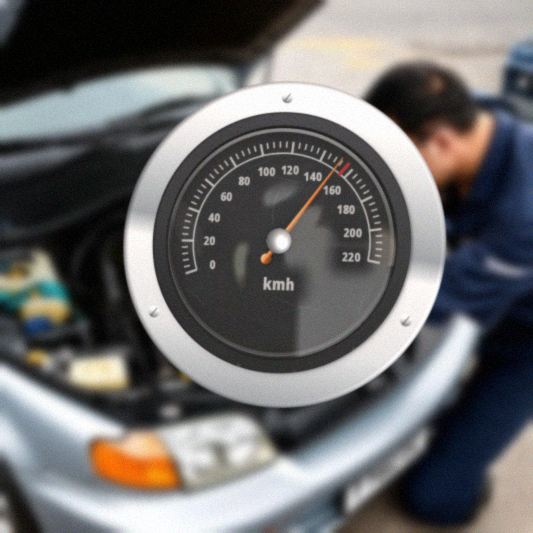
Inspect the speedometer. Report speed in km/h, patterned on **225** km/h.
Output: **152** km/h
